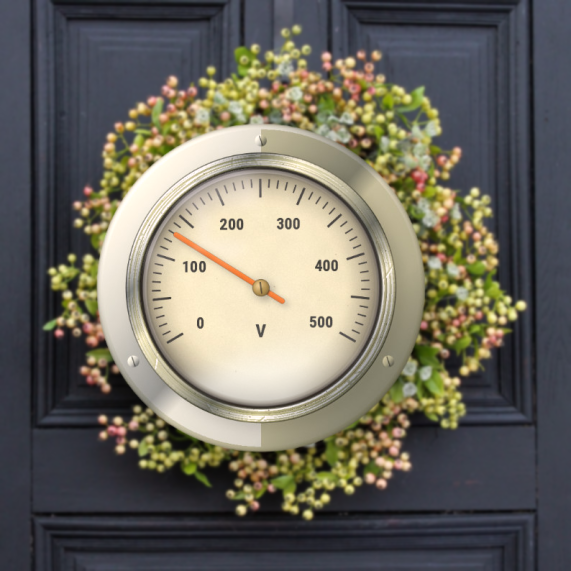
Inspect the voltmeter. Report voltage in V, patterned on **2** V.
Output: **130** V
